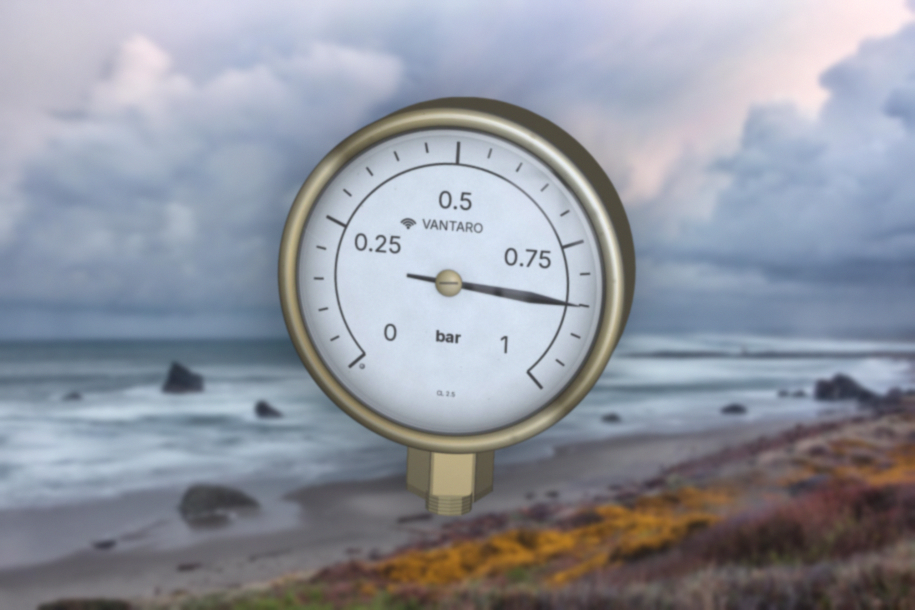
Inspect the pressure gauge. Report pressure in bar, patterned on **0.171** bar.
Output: **0.85** bar
